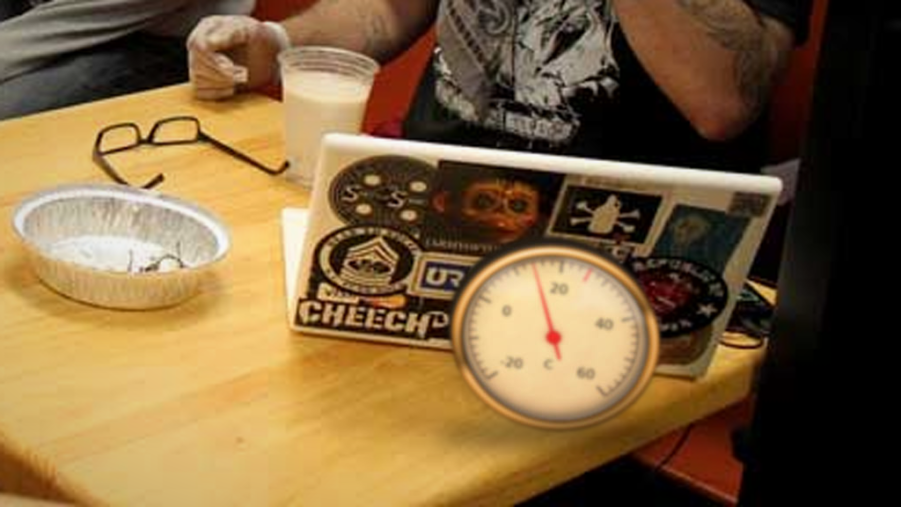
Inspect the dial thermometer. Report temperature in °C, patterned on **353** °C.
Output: **14** °C
